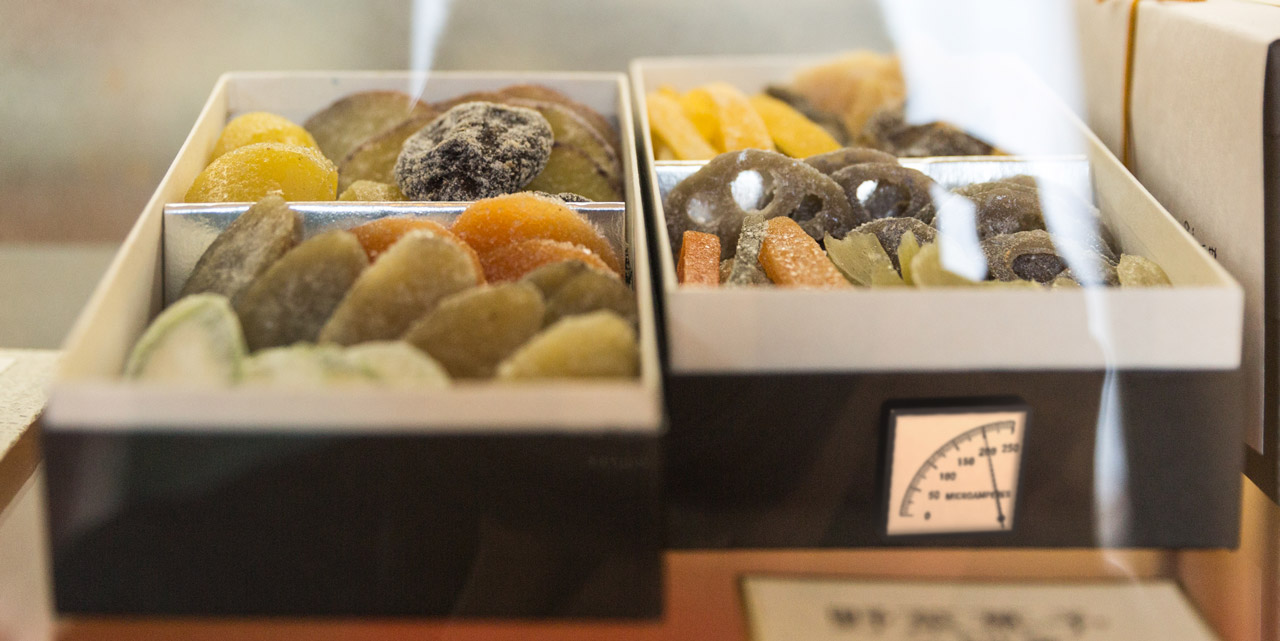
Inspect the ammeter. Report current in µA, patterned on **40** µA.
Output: **200** µA
